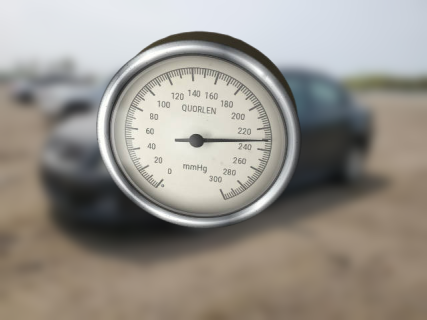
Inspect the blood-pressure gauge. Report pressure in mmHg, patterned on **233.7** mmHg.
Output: **230** mmHg
